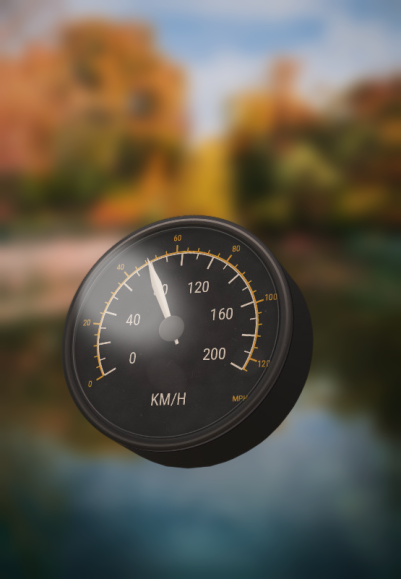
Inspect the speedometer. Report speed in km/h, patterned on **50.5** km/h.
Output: **80** km/h
